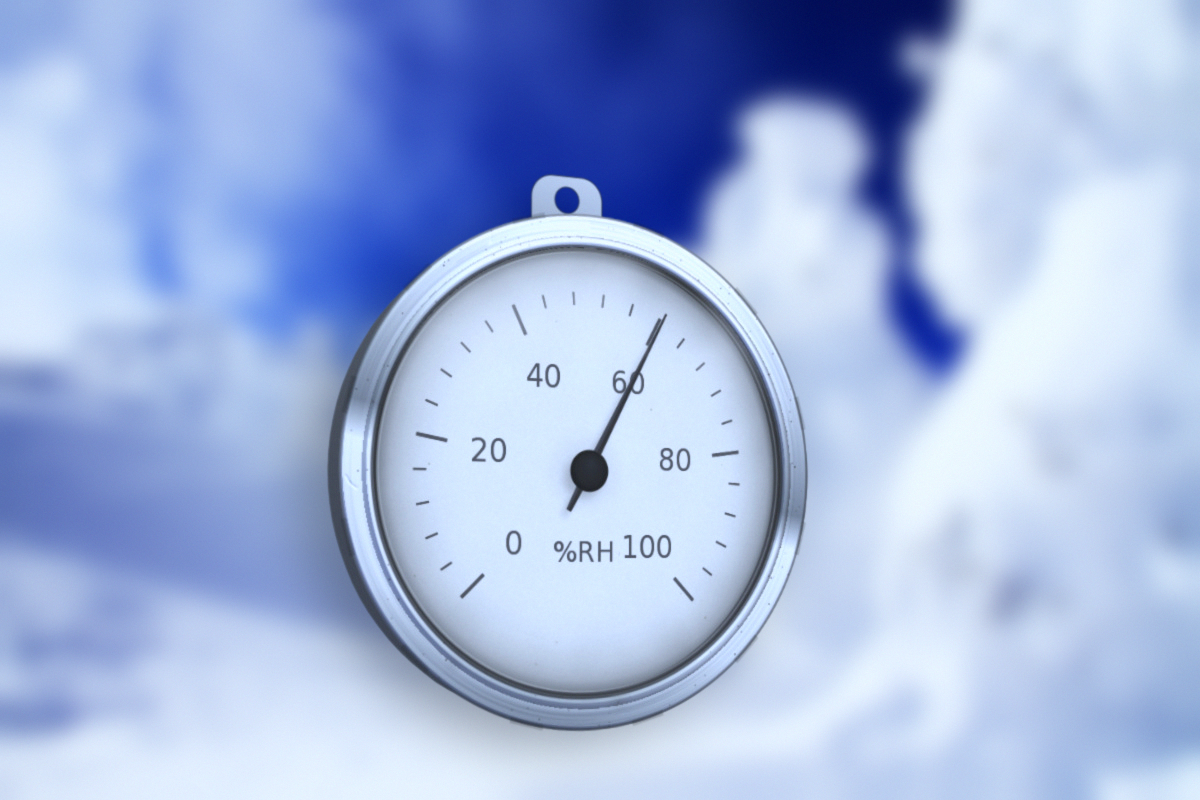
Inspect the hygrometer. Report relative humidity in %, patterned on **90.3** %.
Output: **60** %
